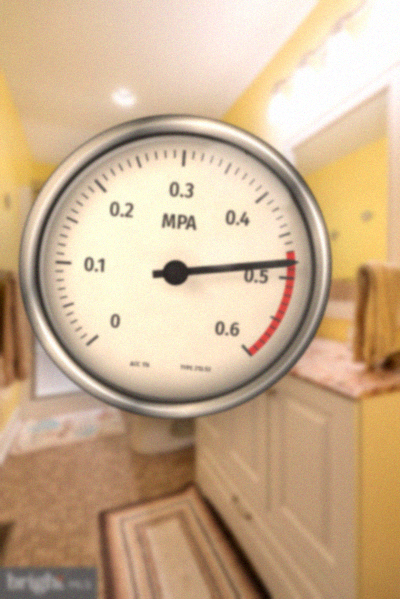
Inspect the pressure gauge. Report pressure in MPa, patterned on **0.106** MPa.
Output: **0.48** MPa
